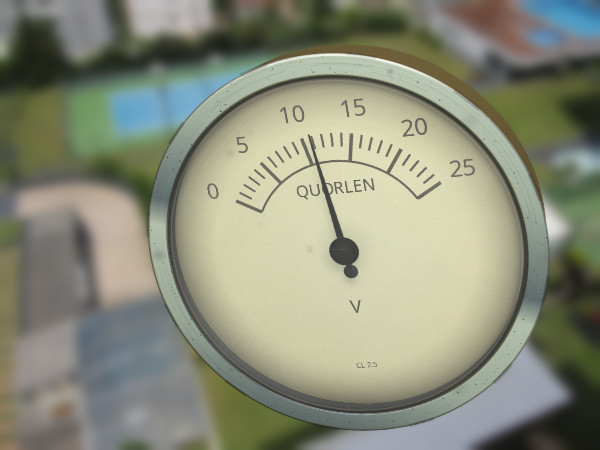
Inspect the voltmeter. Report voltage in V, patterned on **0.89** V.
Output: **11** V
